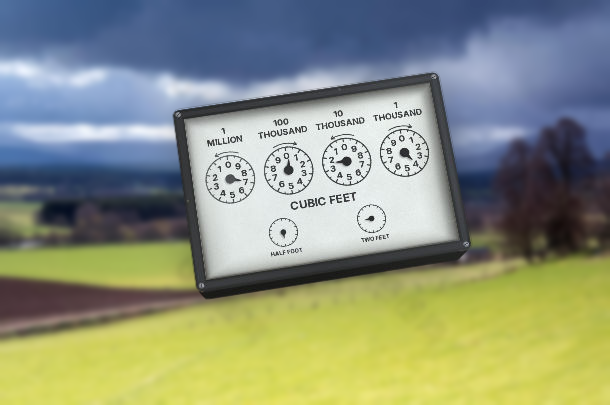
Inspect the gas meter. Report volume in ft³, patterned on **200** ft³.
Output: **702400** ft³
